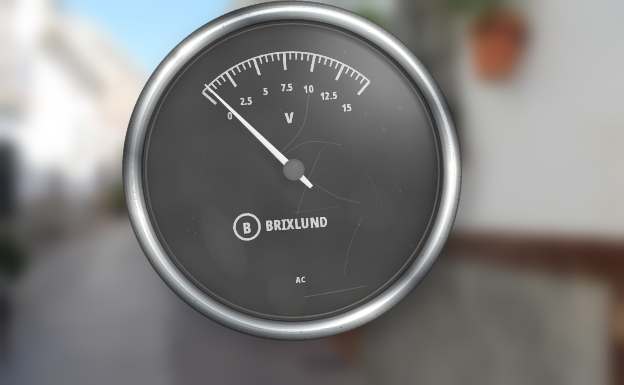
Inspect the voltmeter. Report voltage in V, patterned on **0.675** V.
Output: **0.5** V
